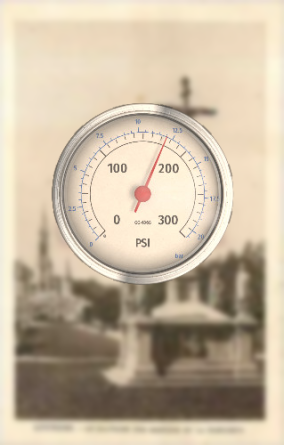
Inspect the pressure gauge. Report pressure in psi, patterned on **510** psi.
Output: **175** psi
